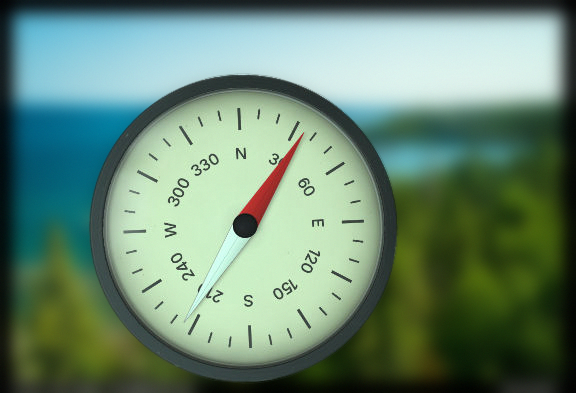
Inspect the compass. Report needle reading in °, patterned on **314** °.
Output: **35** °
